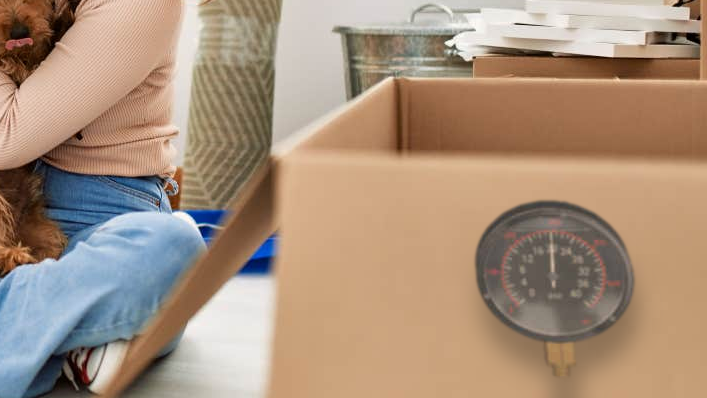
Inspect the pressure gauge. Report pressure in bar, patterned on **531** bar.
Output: **20** bar
